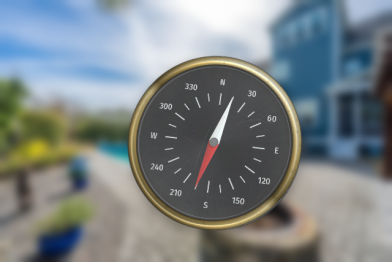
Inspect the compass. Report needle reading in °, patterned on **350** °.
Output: **195** °
